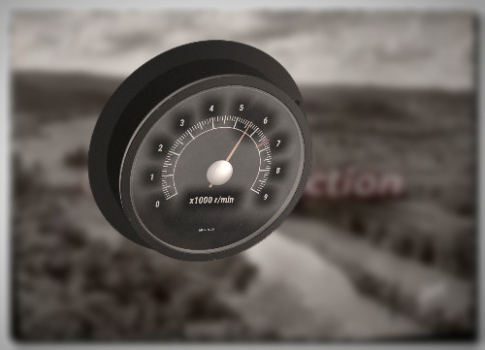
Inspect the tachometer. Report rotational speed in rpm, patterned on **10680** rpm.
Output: **5500** rpm
